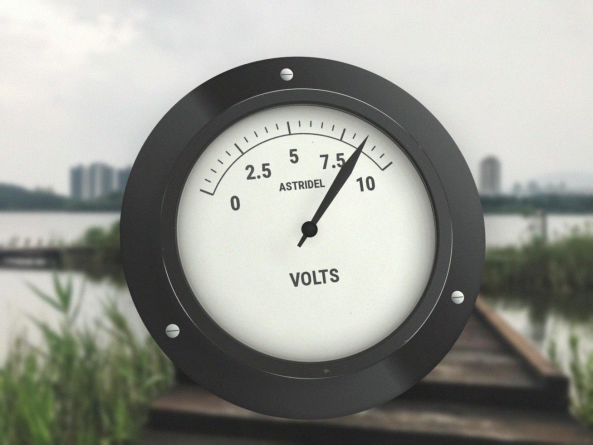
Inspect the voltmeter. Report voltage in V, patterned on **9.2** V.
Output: **8.5** V
